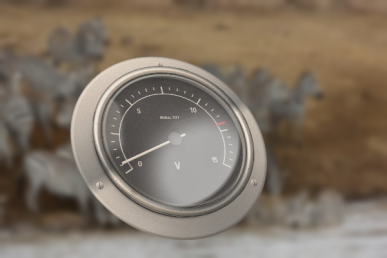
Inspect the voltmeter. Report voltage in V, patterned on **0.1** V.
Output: **0.5** V
